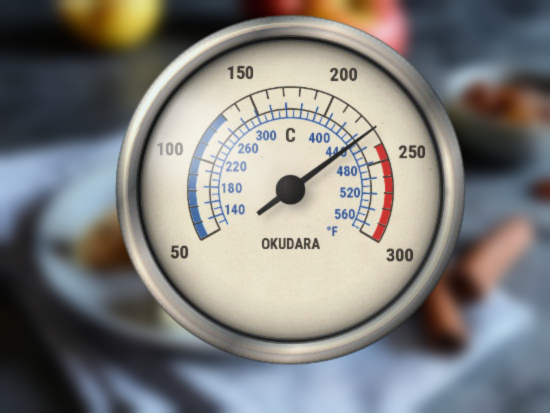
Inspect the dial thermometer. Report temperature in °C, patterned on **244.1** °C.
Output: **230** °C
